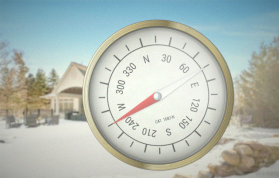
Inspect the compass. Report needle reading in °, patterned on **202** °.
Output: **255** °
